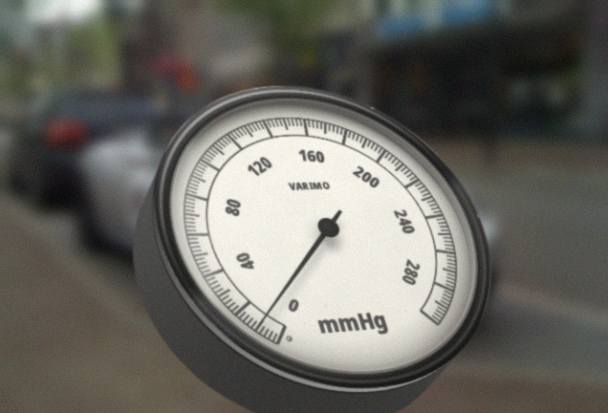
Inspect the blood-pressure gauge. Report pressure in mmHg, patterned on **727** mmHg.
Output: **10** mmHg
